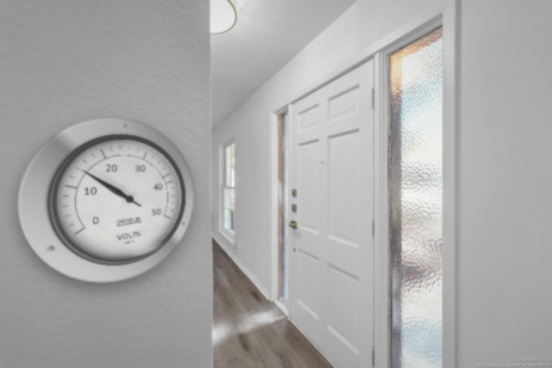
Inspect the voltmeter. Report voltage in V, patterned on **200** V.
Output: **14** V
